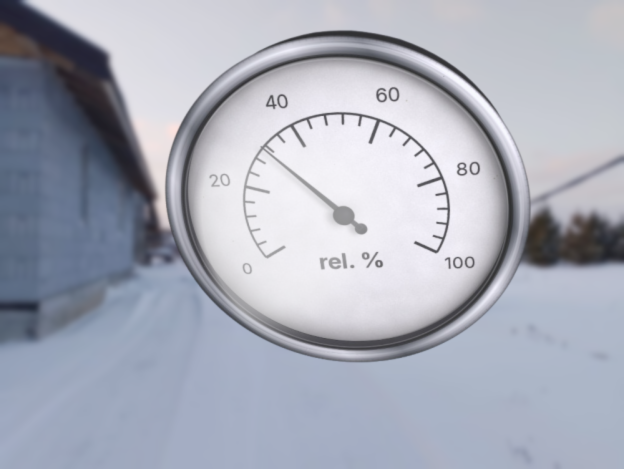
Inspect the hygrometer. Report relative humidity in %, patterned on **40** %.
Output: **32** %
